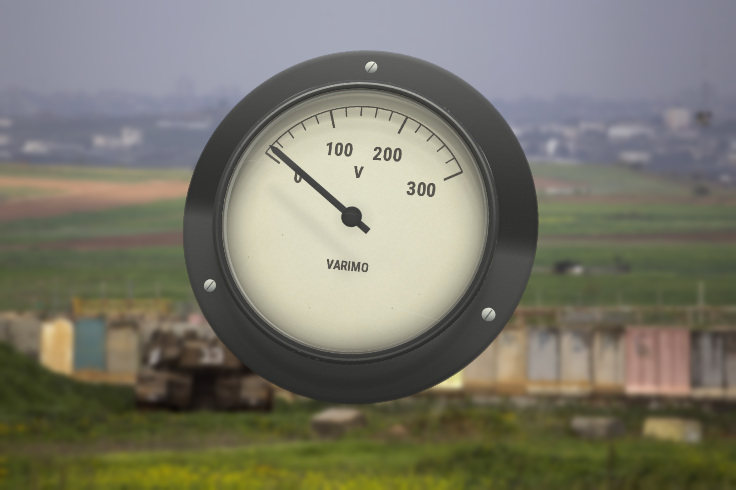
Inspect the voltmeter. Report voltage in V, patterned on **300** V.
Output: **10** V
